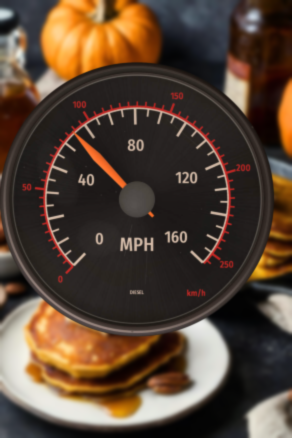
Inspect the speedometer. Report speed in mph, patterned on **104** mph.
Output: **55** mph
